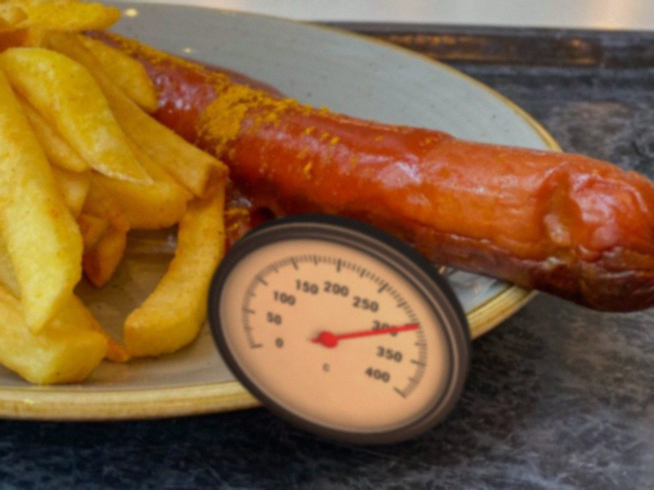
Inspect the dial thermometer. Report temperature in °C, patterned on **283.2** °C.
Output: **300** °C
